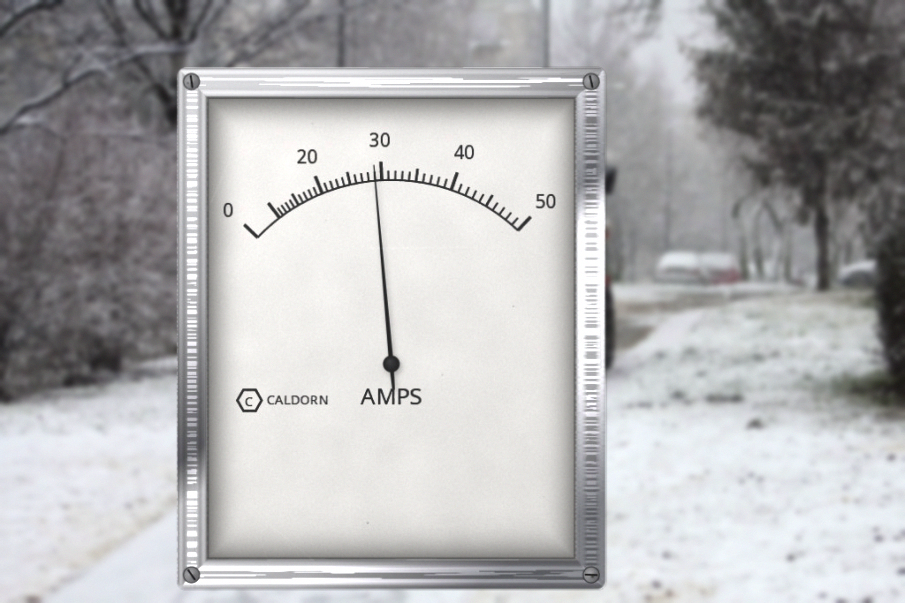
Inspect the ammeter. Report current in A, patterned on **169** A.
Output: **29** A
